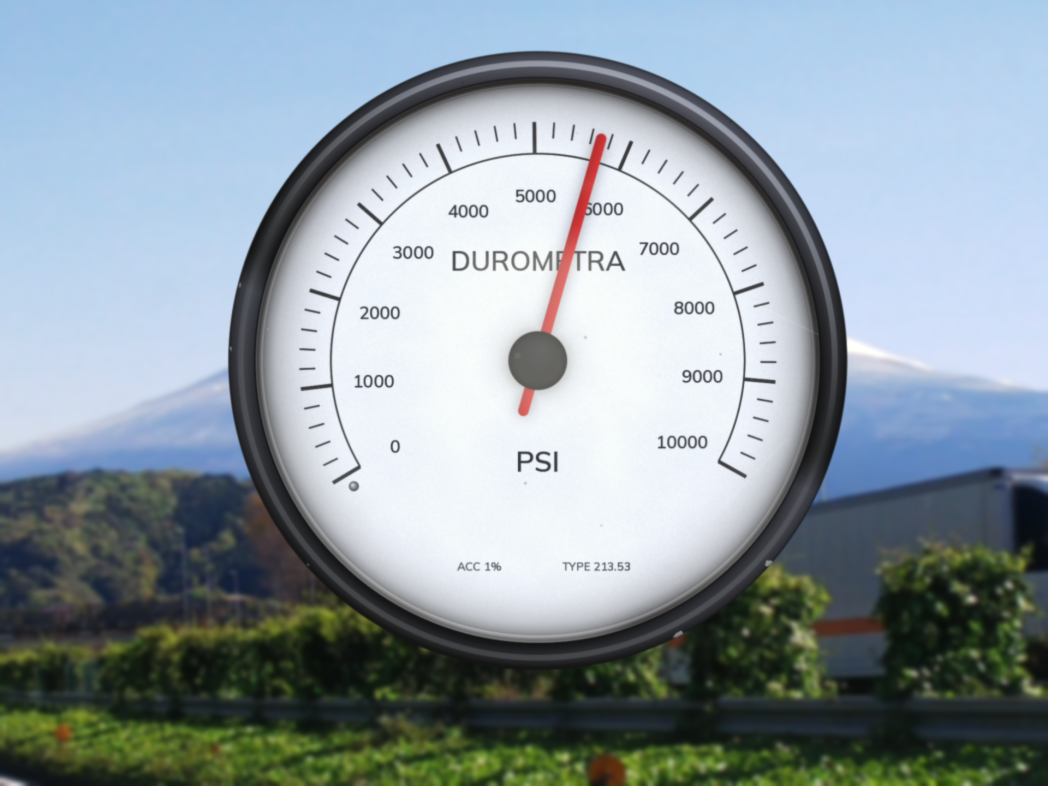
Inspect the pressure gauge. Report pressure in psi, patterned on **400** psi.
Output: **5700** psi
